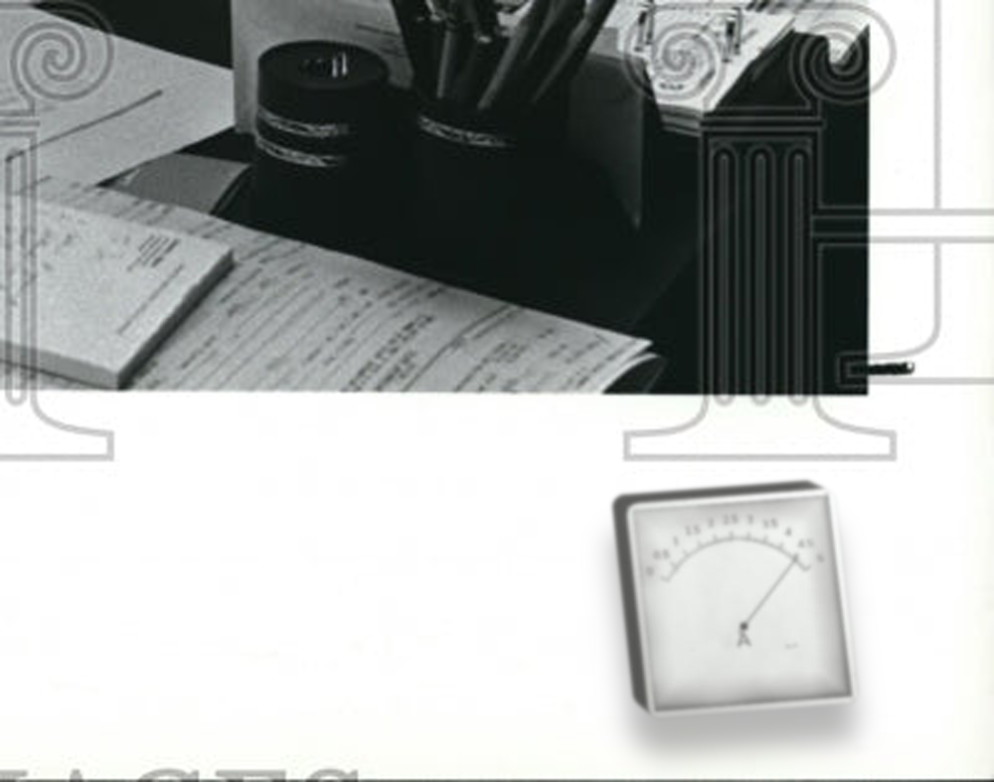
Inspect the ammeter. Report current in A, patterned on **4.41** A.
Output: **4.5** A
